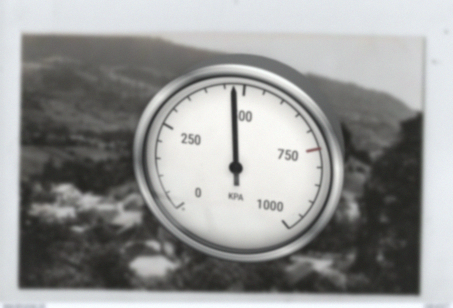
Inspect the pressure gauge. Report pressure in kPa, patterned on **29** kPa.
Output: **475** kPa
